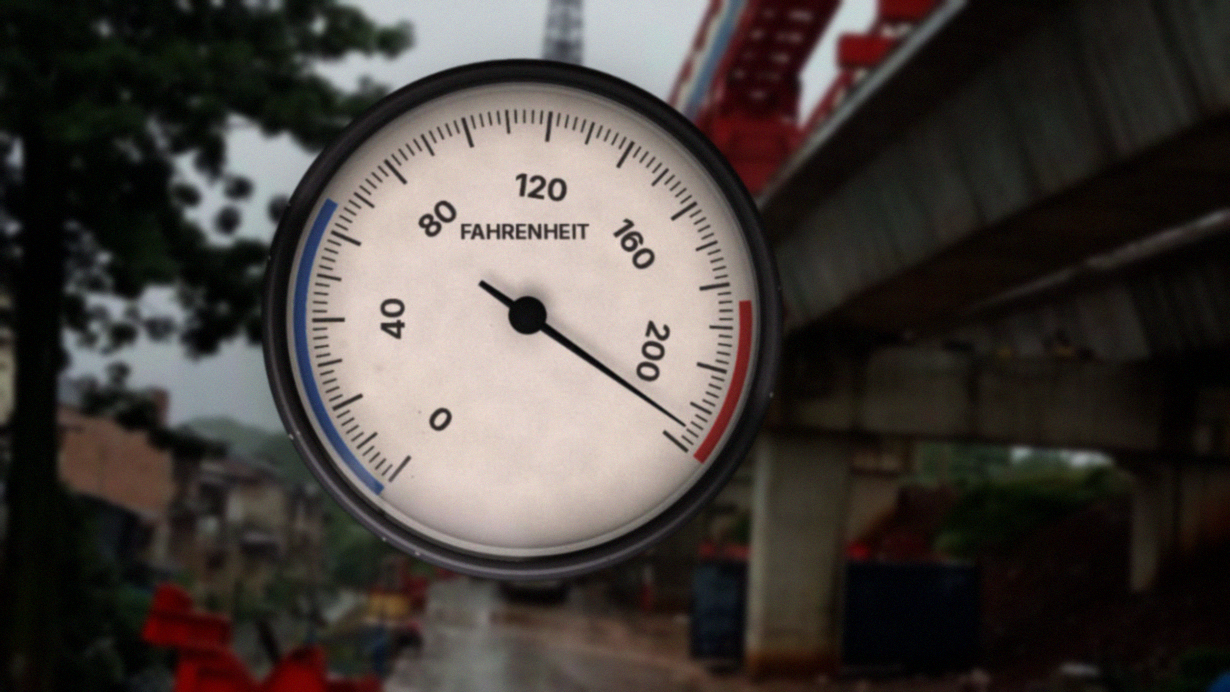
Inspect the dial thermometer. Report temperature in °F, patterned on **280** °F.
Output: **216** °F
